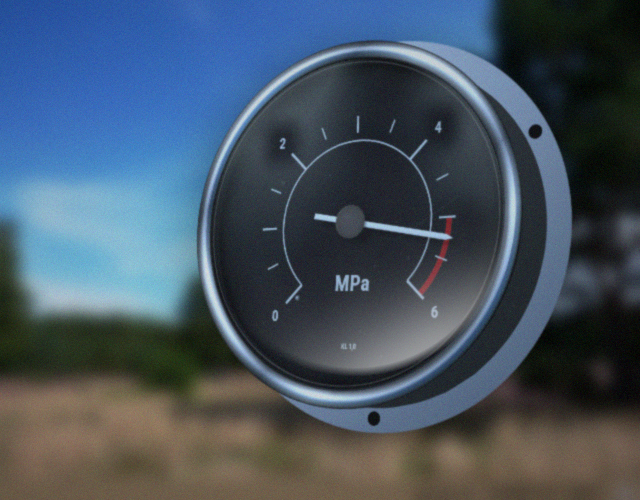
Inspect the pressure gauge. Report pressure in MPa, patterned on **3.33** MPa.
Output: **5.25** MPa
